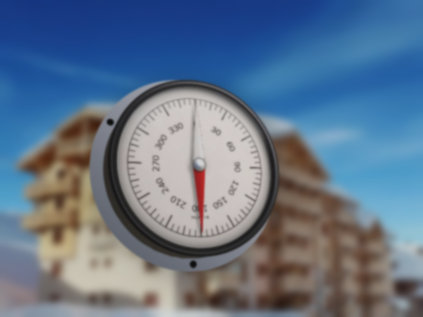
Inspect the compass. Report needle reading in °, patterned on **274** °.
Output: **180** °
